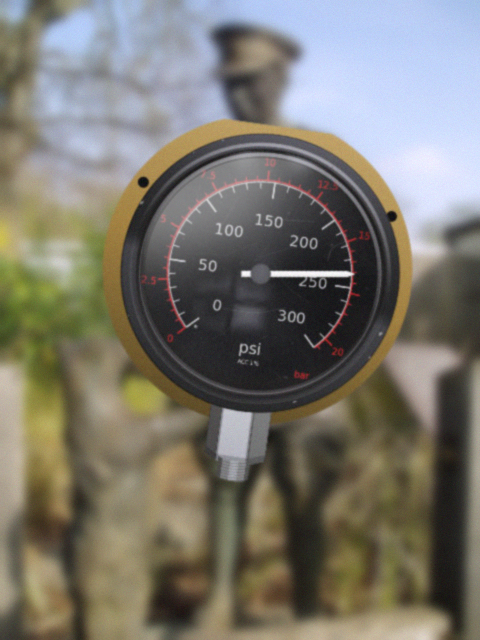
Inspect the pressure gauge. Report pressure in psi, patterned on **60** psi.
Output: **240** psi
